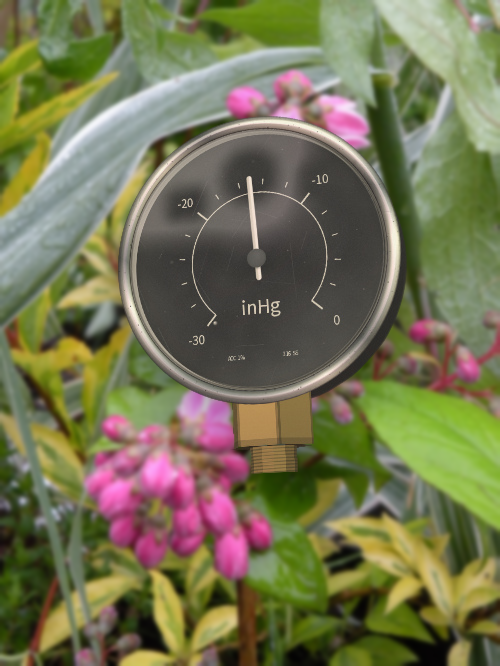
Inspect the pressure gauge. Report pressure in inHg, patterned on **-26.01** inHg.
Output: **-15** inHg
